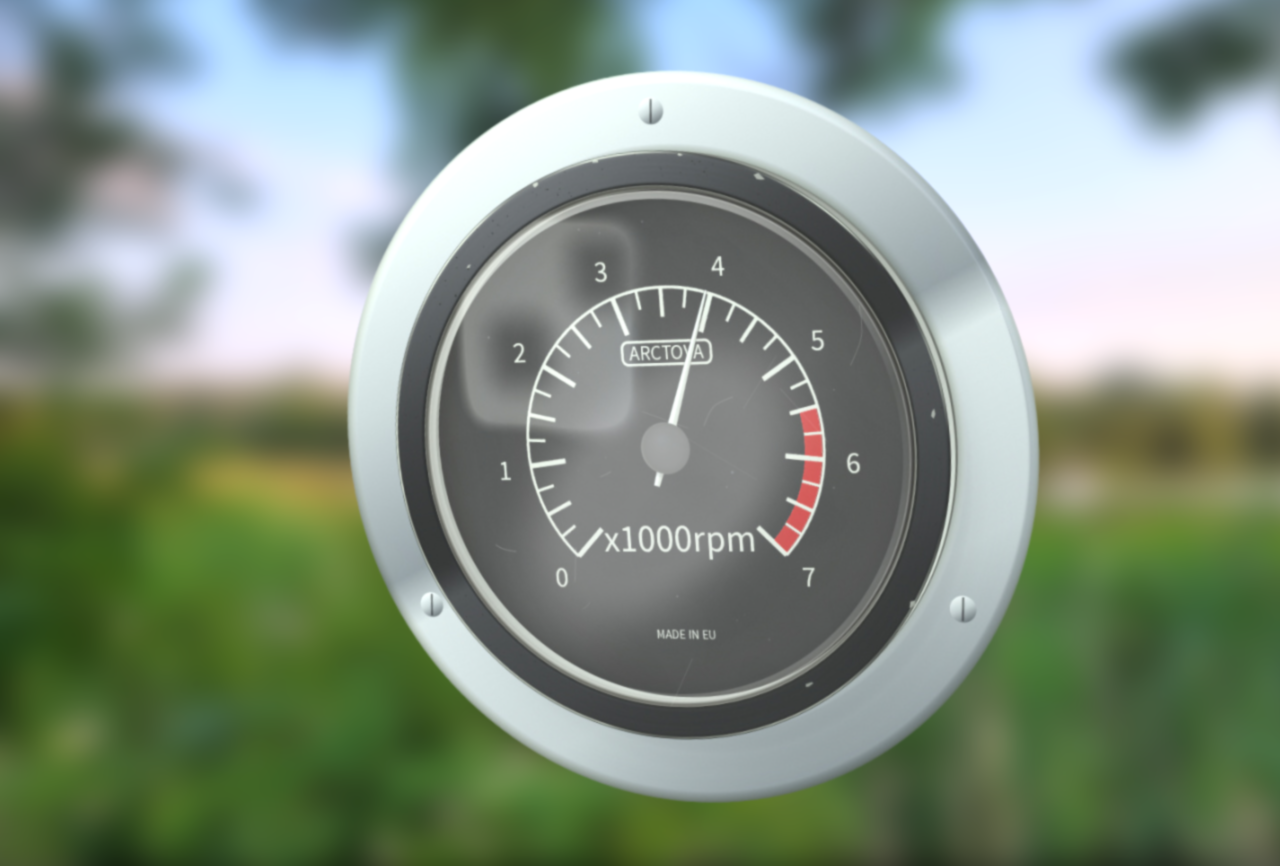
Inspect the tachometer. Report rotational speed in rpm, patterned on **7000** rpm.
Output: **4000** rpm
